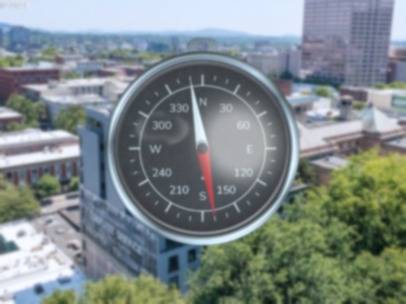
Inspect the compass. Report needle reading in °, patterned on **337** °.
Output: **170** °
